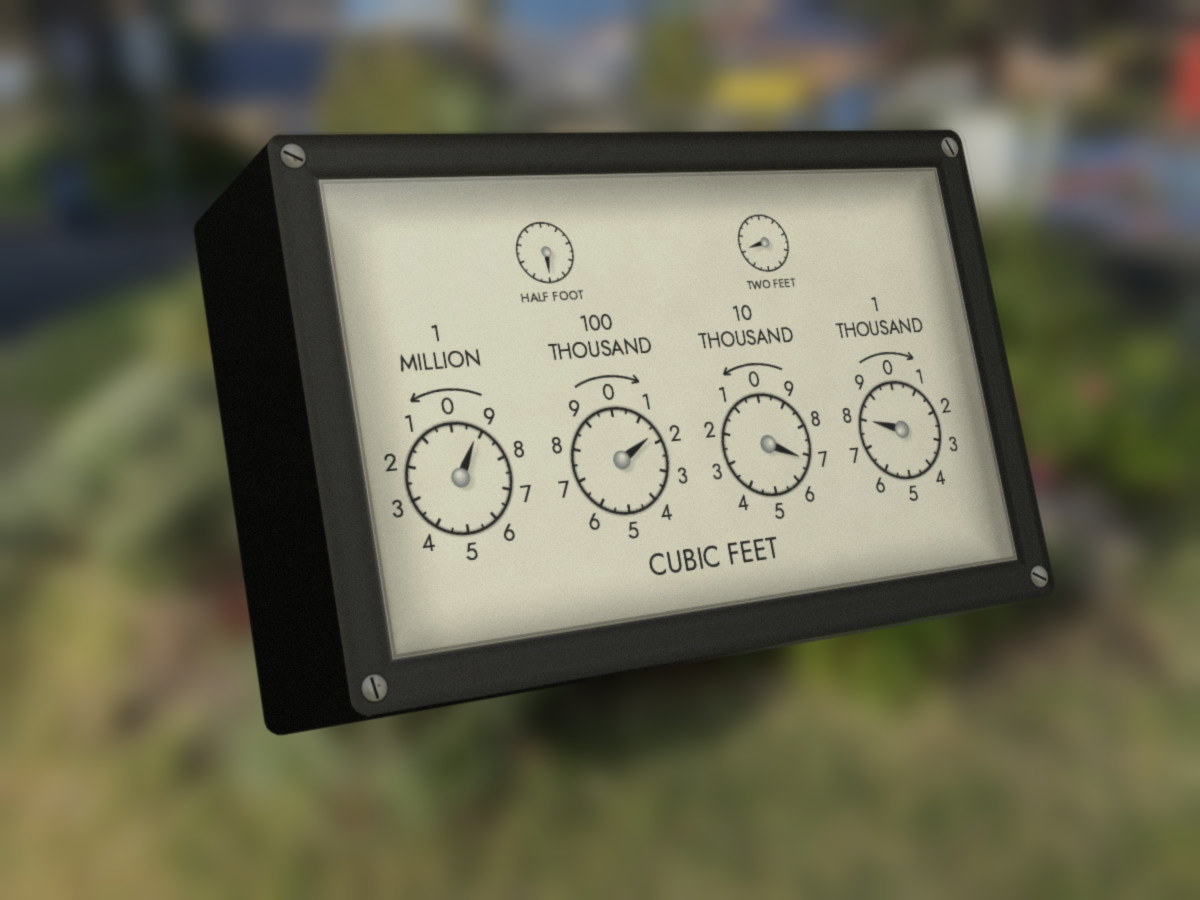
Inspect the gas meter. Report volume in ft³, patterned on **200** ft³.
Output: **916800** ft³
